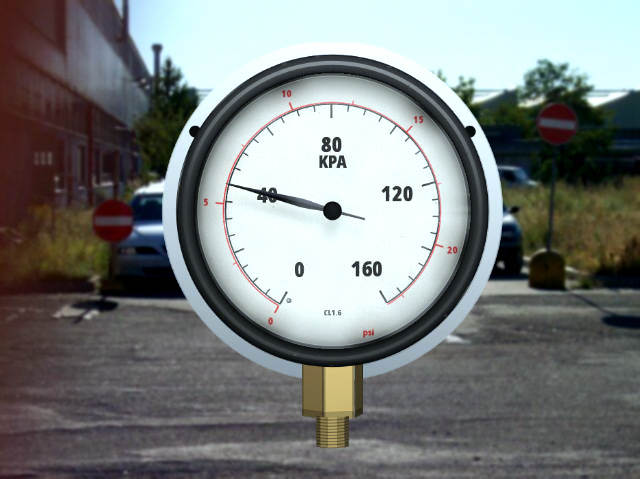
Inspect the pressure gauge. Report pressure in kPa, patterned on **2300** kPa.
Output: **40** kPa
